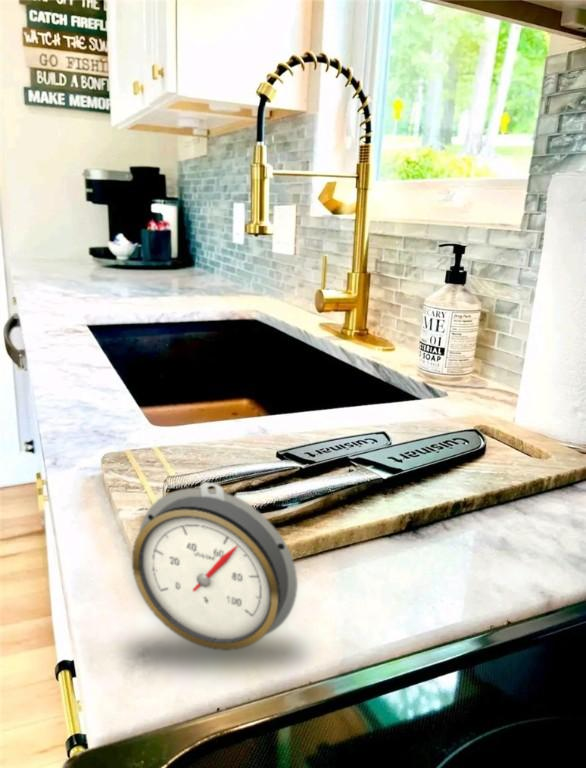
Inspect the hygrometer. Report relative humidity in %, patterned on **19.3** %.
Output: **65** %
